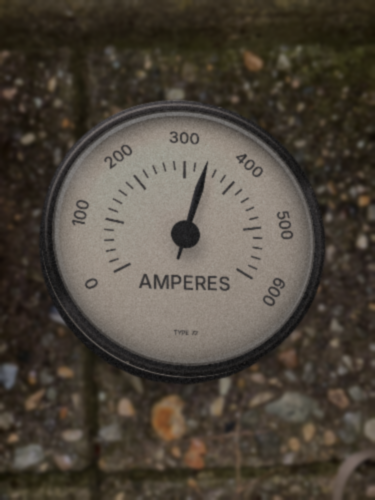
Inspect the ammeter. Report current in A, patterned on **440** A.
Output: **340** A
